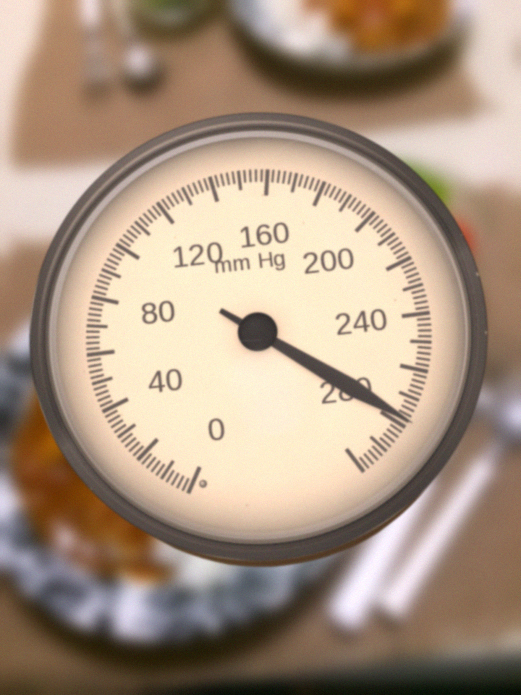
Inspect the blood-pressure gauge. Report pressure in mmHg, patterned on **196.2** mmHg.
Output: **278** mmHg
